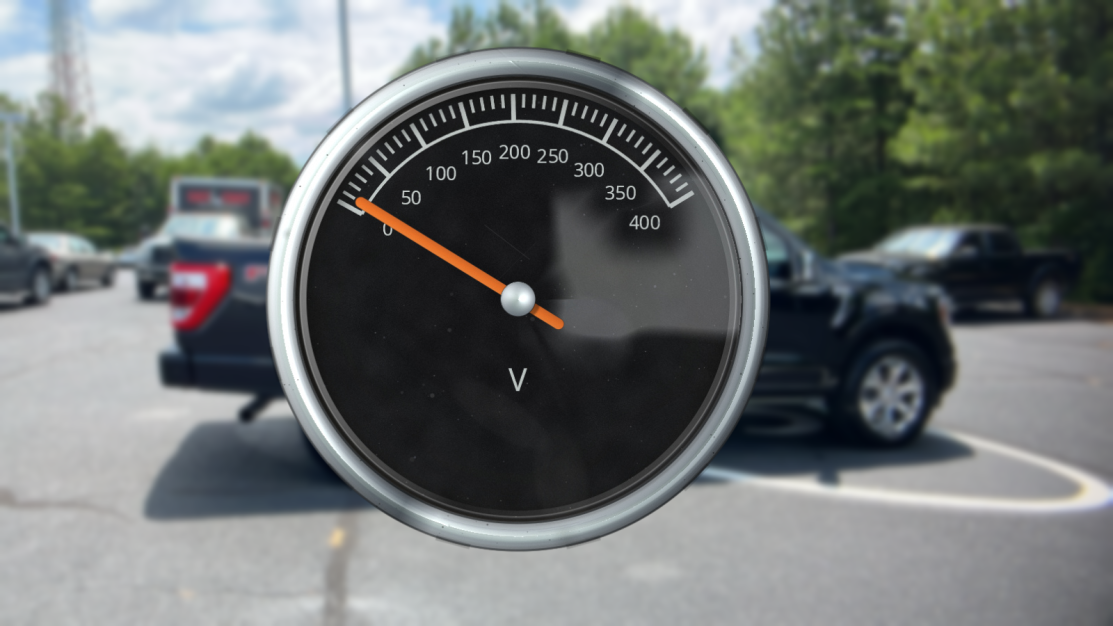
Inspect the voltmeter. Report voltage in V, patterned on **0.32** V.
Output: **10** V
